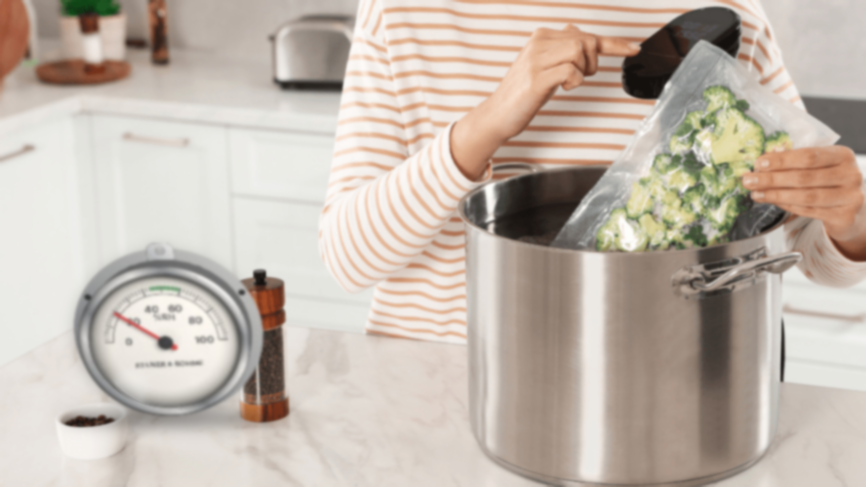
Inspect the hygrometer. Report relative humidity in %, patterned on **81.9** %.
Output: **20** %
